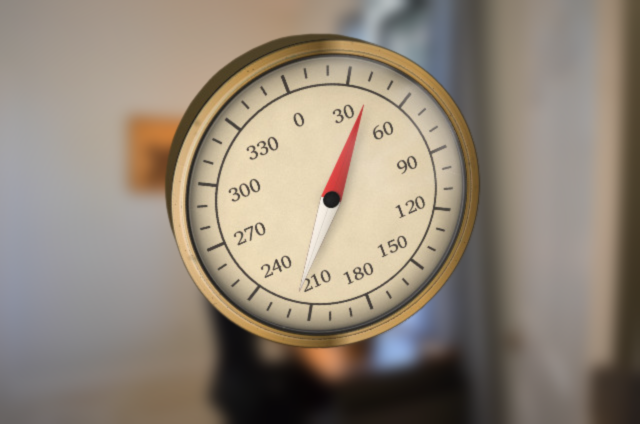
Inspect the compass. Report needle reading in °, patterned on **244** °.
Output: **40** °
